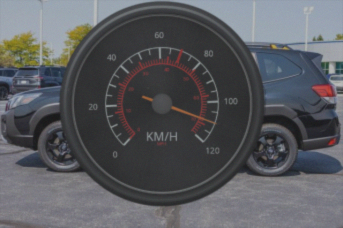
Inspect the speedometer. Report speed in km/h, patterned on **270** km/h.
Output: **110** km/h
